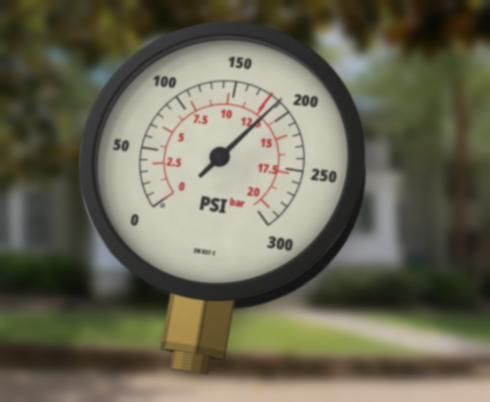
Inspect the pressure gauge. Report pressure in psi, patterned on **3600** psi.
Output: **190** psi
